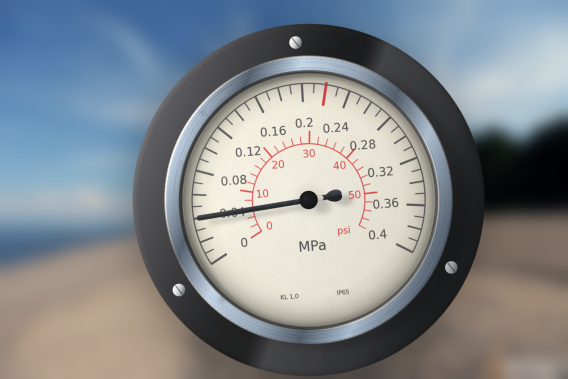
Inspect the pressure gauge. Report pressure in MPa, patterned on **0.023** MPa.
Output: **0.04** MPa
